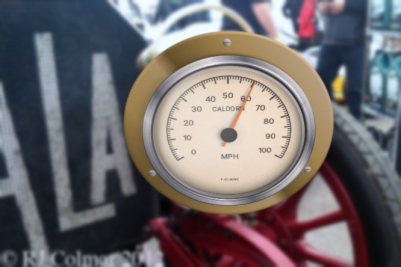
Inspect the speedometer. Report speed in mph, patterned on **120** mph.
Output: **60** mph
